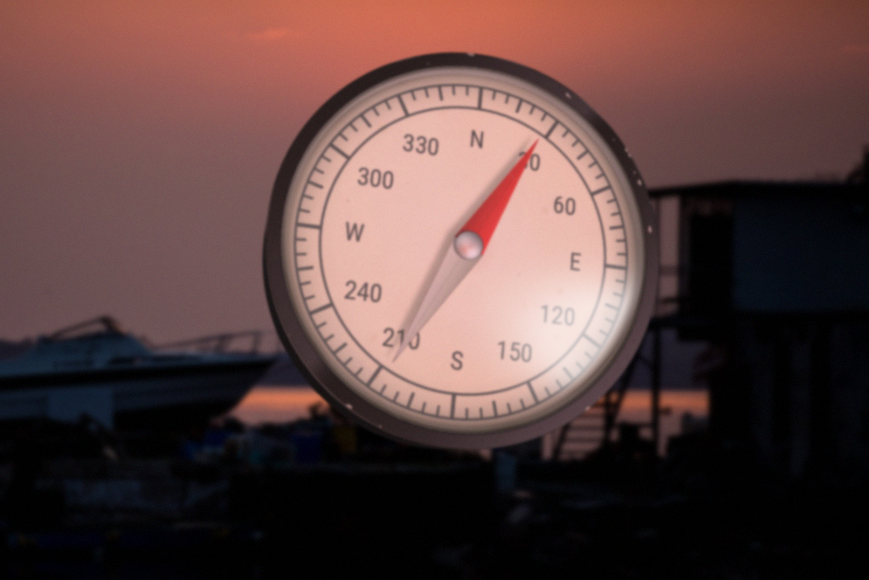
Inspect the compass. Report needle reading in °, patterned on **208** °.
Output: **27.5** °
